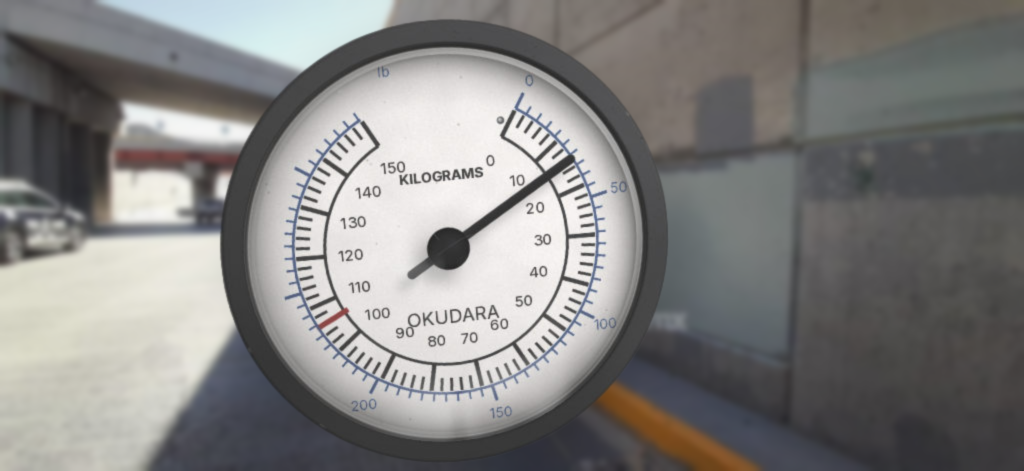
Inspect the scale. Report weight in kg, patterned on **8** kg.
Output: **14** kg
